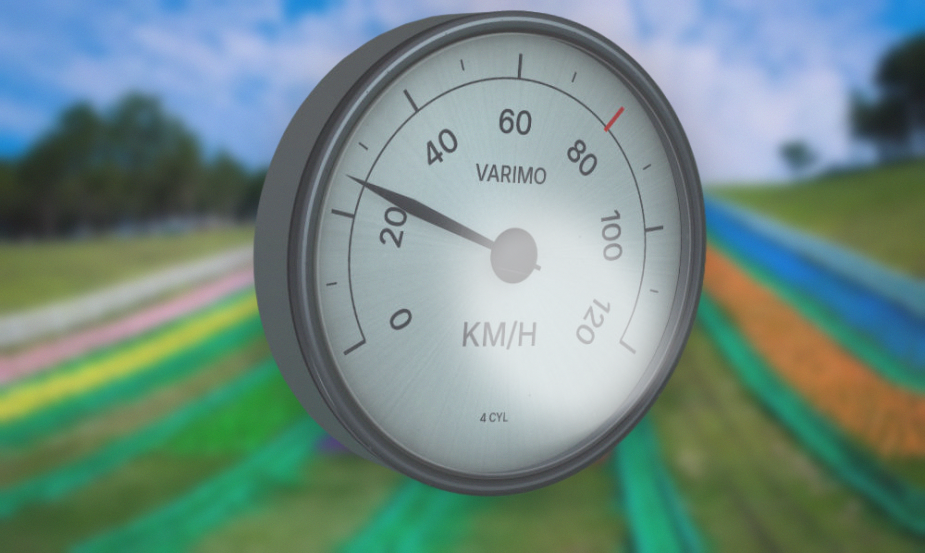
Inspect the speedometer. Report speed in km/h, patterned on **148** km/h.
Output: **25** km/h
